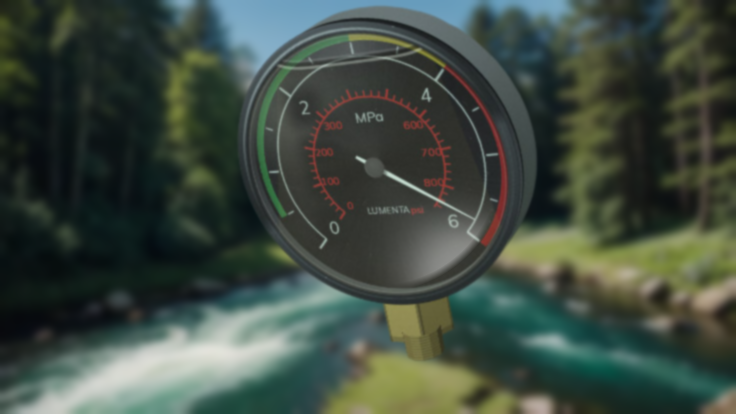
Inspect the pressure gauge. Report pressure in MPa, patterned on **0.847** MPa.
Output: **5.75** MPa
